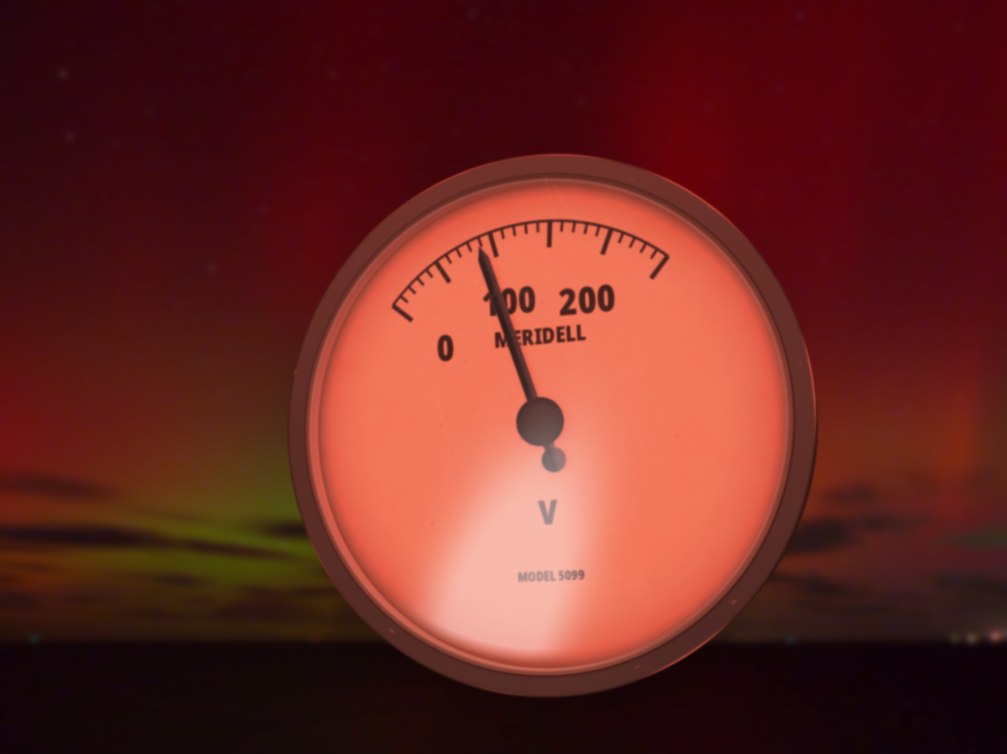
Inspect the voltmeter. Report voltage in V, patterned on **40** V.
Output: **90** V
